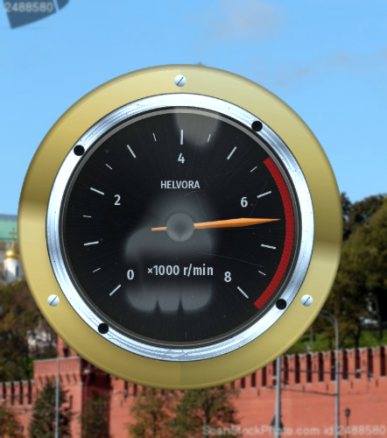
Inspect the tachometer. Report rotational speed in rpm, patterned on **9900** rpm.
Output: **6500** rpm
